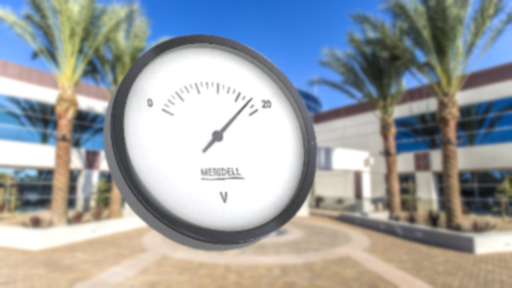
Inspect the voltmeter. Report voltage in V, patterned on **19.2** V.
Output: **18** V
